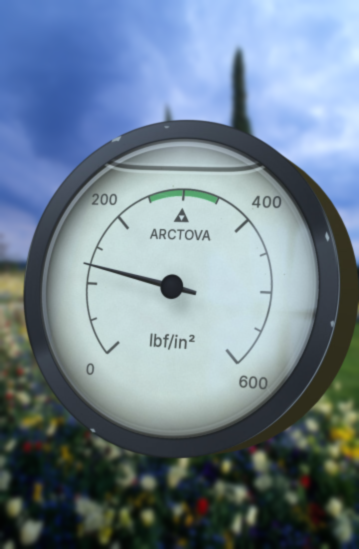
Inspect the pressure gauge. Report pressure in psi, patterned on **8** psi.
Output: **125** psi
